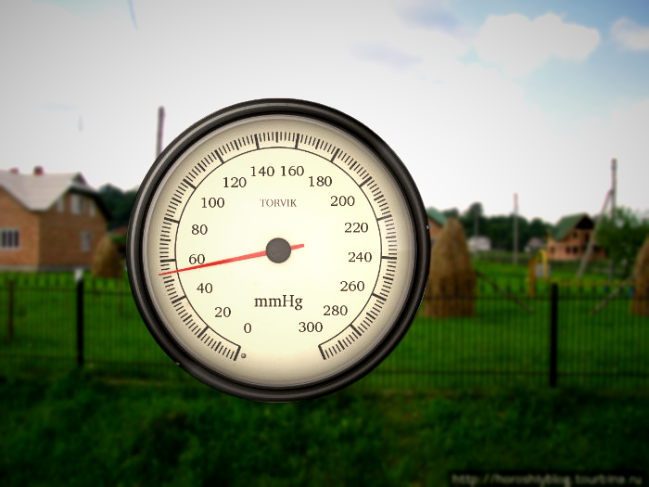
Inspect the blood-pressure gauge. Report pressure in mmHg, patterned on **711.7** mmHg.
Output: **54** mmHg
